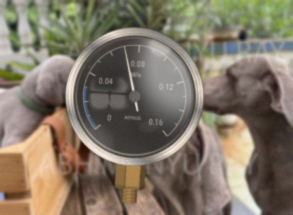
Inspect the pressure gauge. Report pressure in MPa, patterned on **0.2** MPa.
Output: **0.07** MPa
